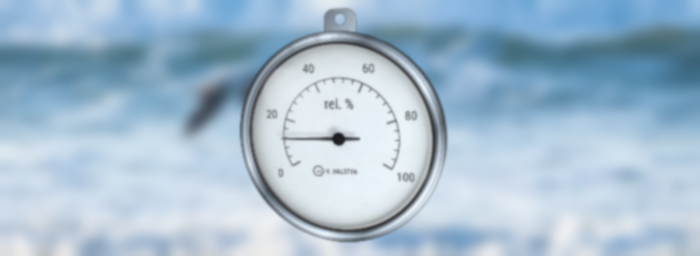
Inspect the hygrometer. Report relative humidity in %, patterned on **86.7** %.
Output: **12** %
